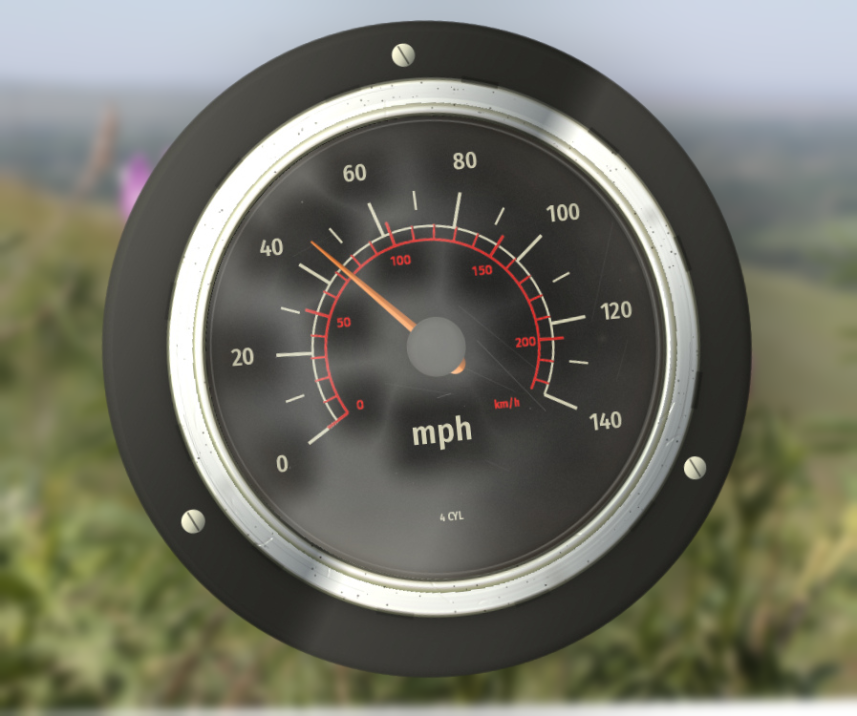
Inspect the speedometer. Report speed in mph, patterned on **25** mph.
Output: **45** mph
